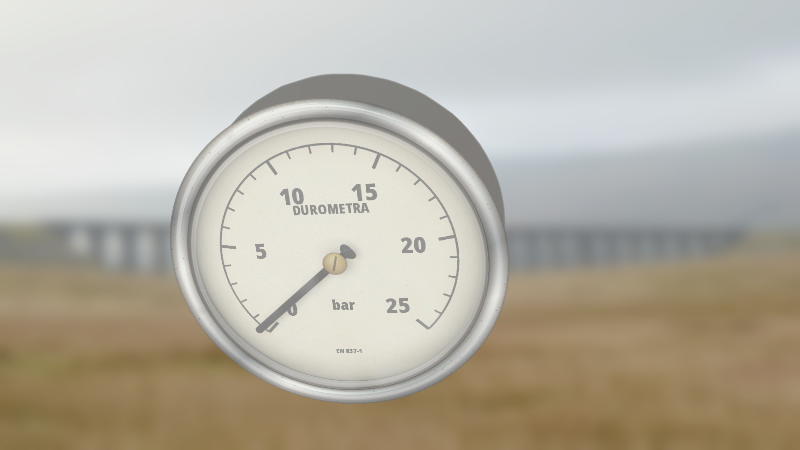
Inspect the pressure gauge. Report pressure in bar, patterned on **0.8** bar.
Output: **0.5** bar
